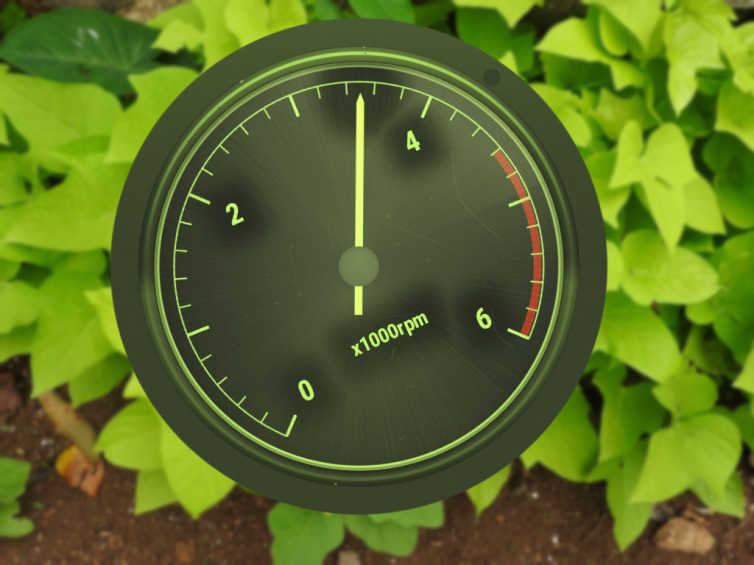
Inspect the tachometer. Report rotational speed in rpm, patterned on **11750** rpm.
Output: **3500** rpm
